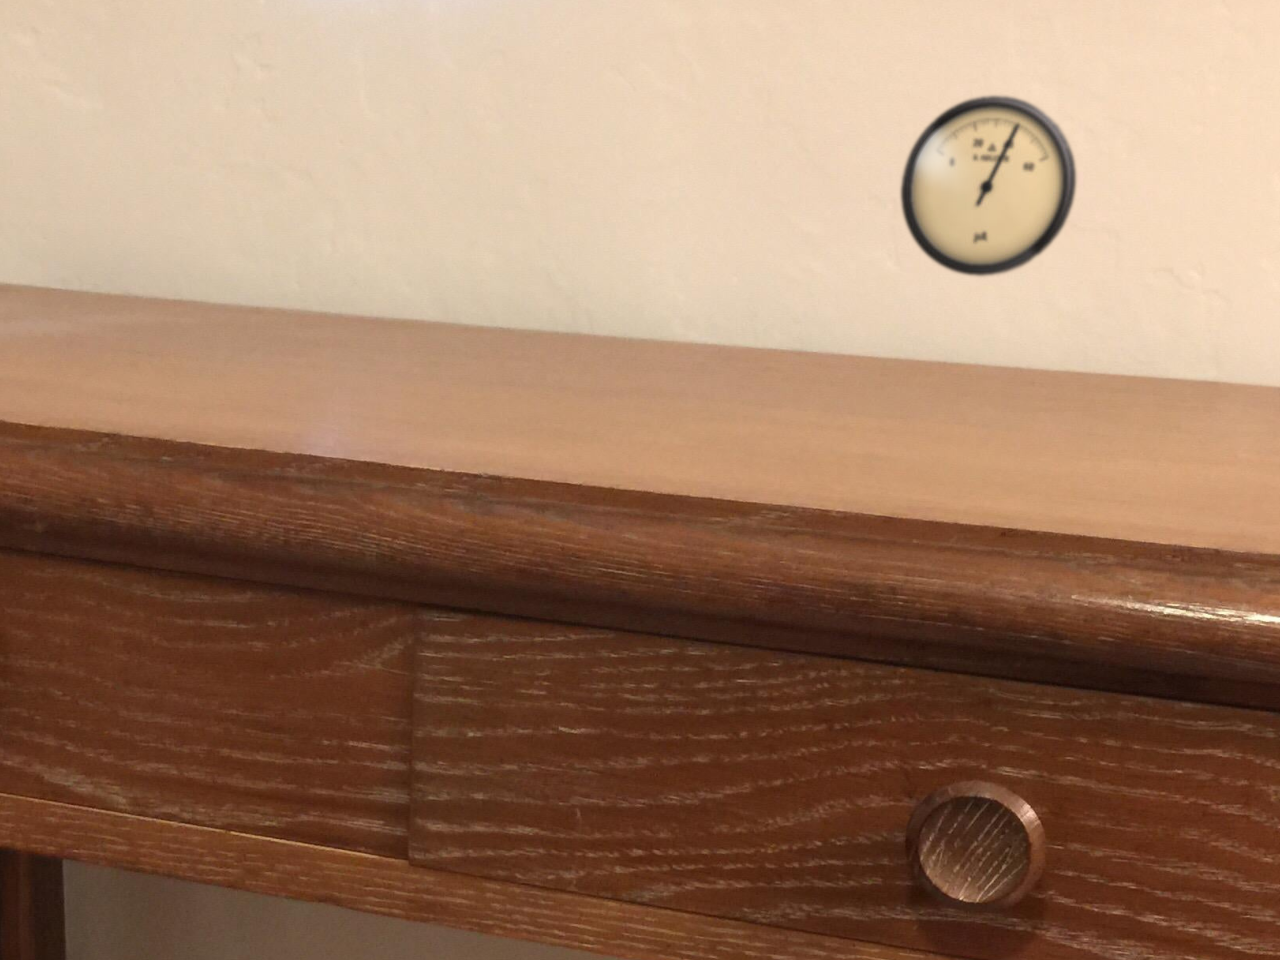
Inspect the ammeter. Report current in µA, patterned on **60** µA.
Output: **40** µA
